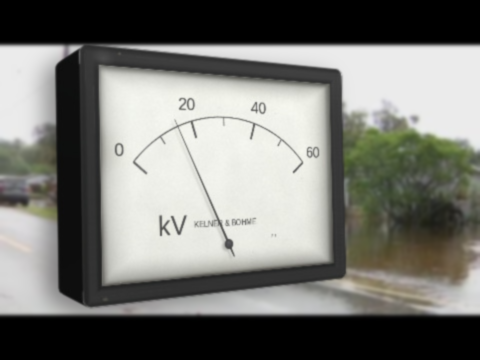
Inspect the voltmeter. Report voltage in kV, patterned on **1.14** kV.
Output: **15** kV
